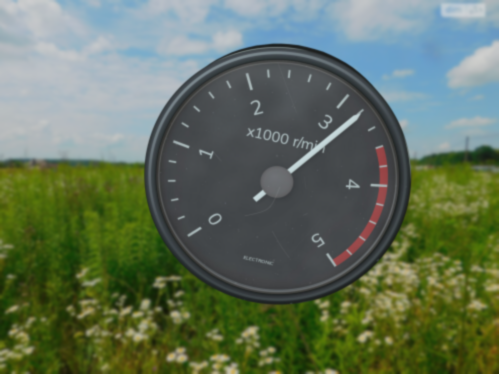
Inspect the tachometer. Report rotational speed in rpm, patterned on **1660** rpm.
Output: **3200** rpm
